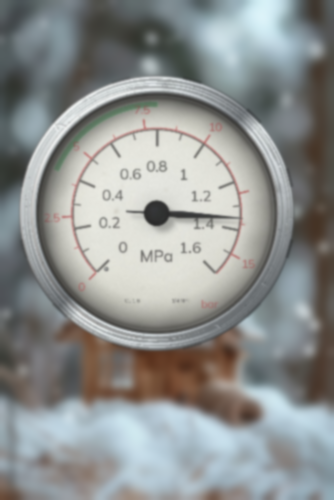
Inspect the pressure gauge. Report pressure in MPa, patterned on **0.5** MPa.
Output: **1.35** MPa
